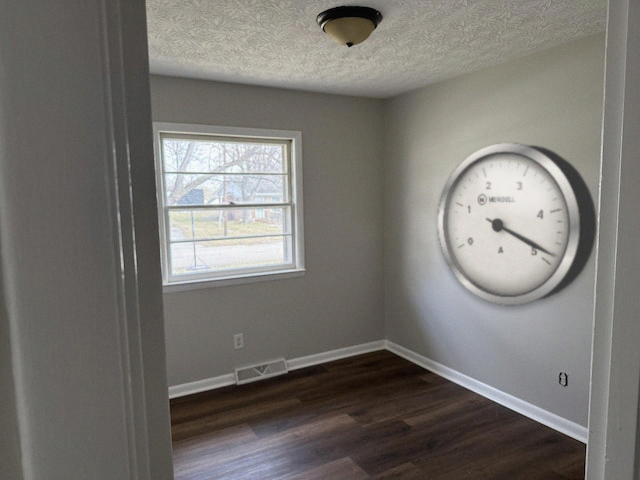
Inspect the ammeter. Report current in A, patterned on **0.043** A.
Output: **4.8** A
